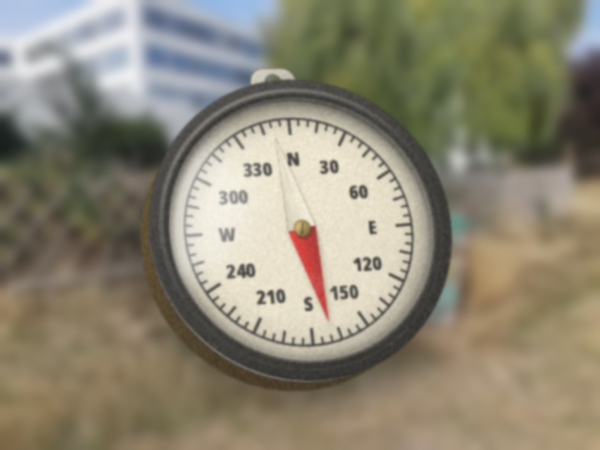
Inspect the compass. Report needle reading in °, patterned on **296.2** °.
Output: **170** °
